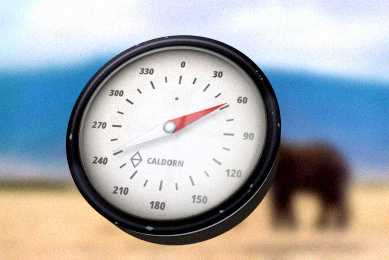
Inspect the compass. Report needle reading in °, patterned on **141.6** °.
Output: **60** °
